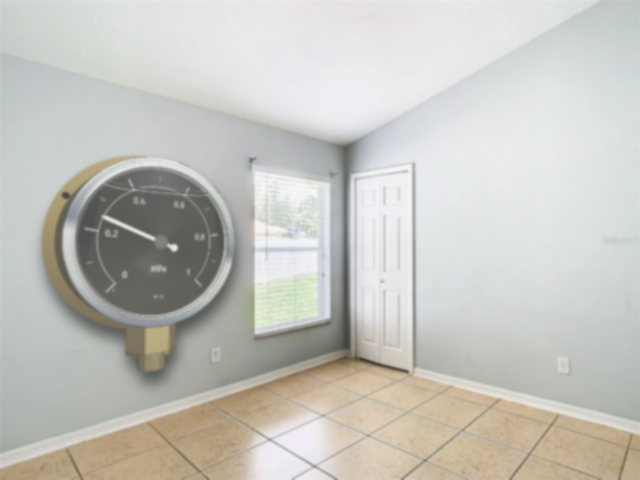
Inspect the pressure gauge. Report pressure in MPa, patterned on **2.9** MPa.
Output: **0.25** MPa
